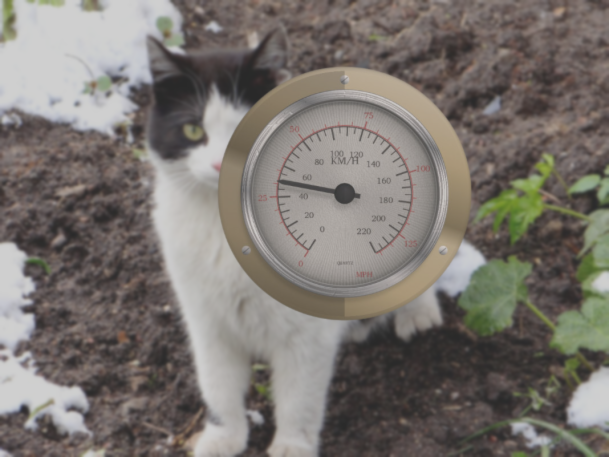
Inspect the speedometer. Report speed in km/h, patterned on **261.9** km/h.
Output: **50** km/h
